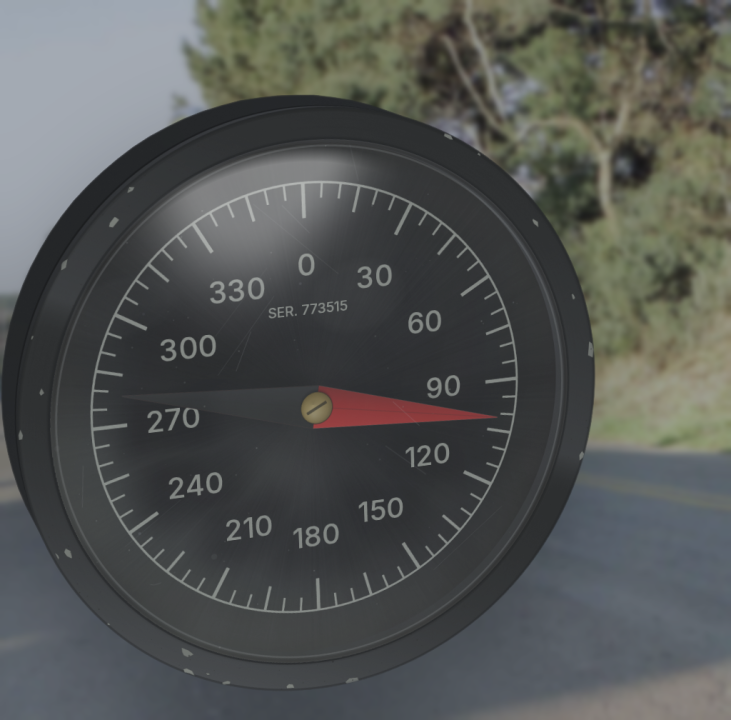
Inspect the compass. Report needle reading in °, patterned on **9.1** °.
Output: **100** °
